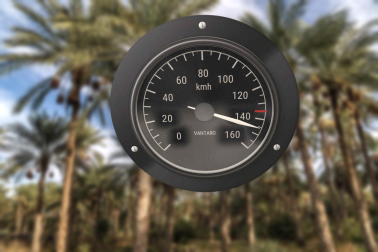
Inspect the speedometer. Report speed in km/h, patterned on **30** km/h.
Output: **145** km/h
